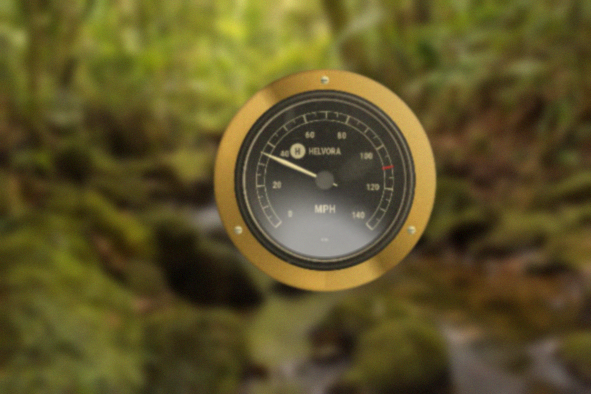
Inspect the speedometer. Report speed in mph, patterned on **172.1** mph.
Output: **35** mph
